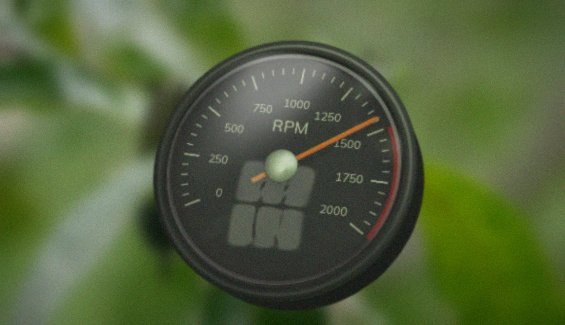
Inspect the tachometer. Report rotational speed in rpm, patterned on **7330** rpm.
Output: **1450** rpm
